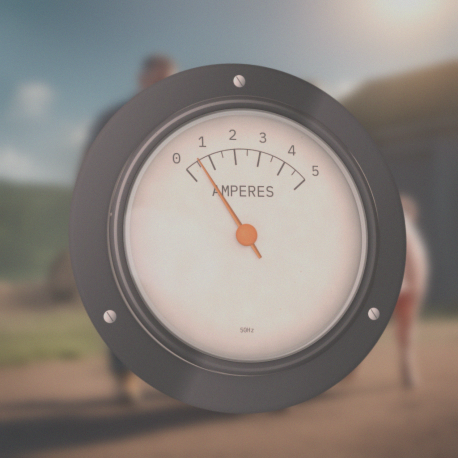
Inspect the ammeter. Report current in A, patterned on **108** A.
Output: **0.5** A
